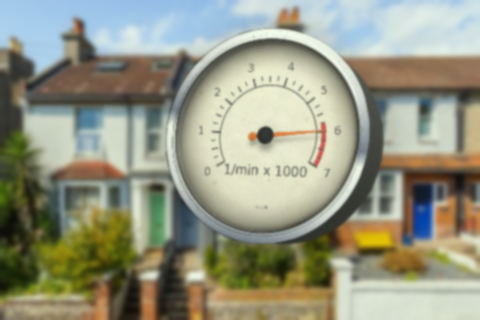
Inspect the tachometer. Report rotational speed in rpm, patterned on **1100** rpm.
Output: **6000** rpm
